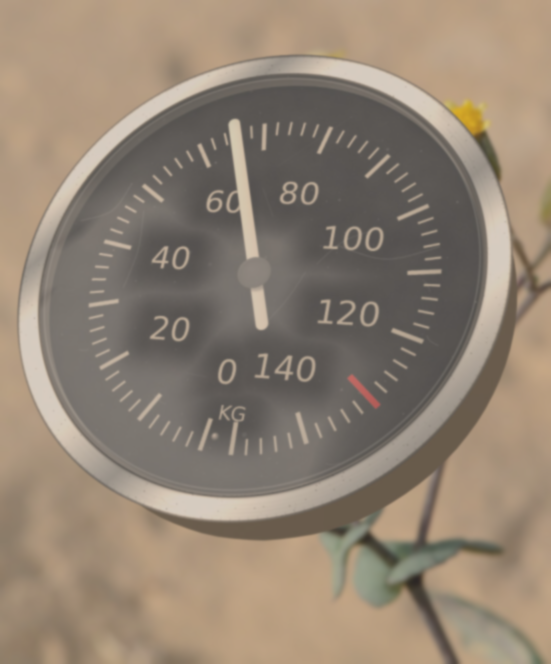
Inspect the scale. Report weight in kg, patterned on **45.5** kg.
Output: **66** kg
